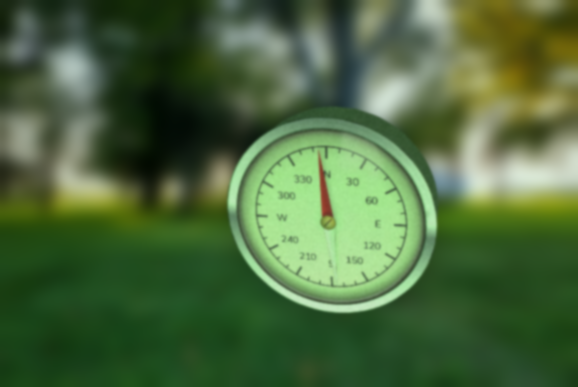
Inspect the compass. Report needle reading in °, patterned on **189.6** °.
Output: **355** °
